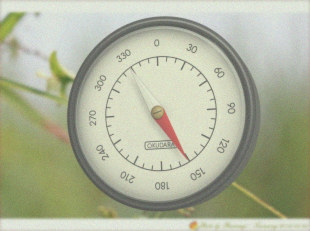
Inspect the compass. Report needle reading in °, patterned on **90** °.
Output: **150** °
